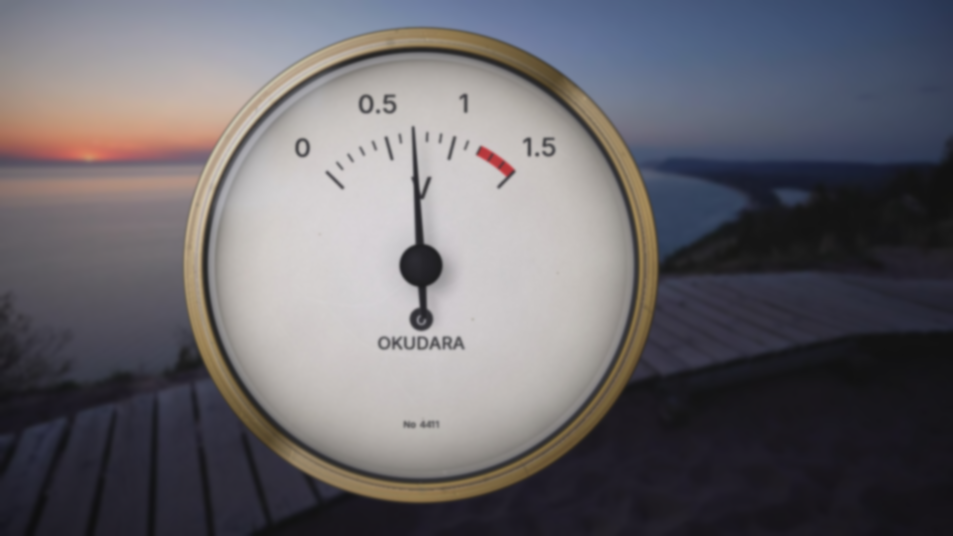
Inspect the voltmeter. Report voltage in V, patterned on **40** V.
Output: **0.7** V
